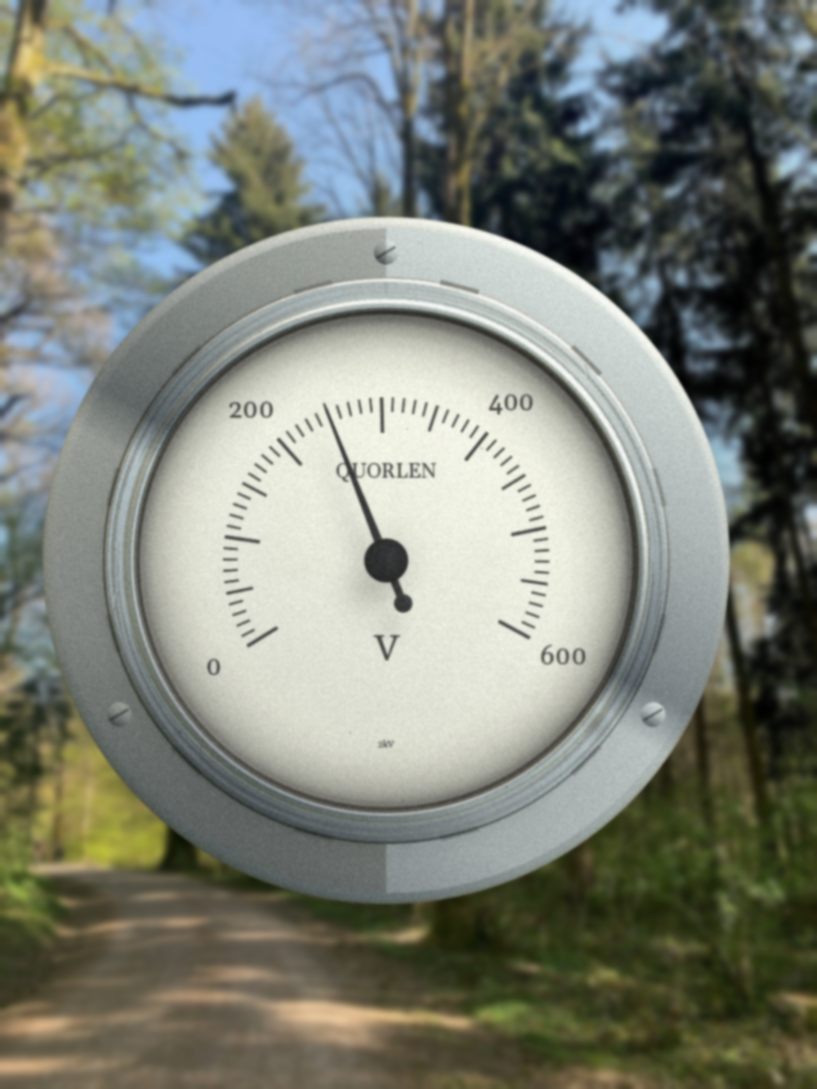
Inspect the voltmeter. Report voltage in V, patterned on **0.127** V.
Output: **250** V
